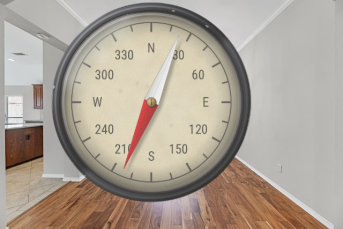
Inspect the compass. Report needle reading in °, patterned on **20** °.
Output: **202.5** °
